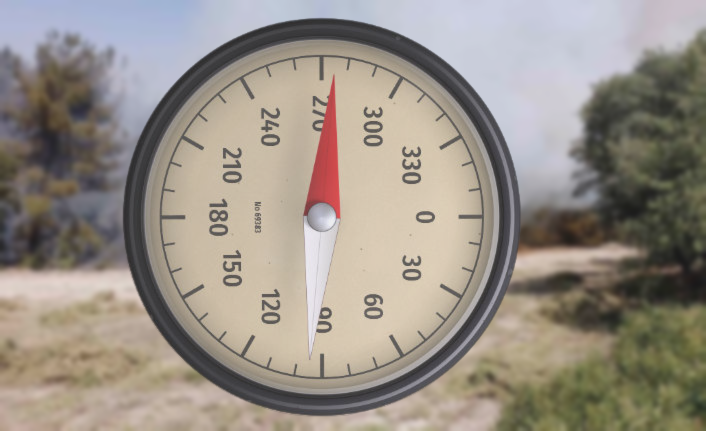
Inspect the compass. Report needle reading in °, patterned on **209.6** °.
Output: **275** °
